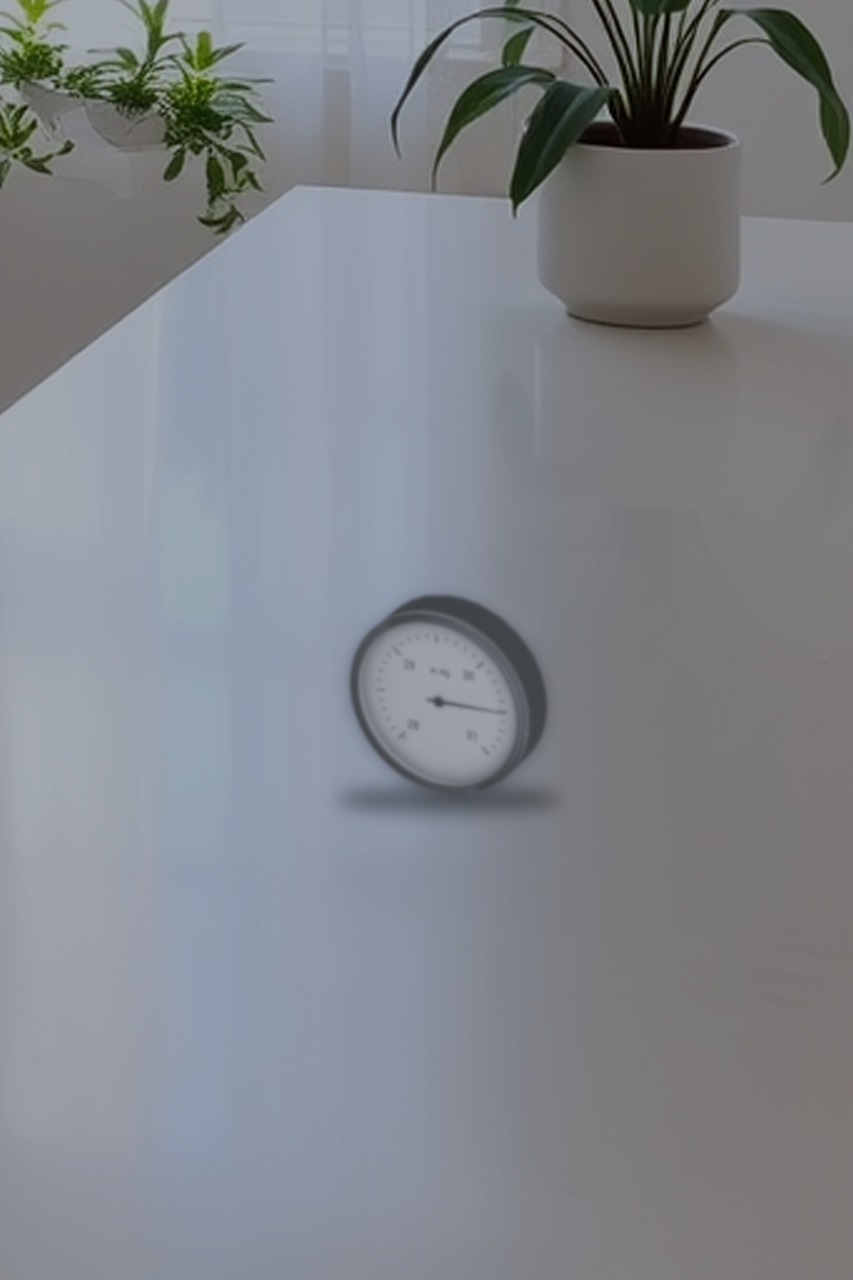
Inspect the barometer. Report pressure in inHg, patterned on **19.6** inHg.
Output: **30.5** inHg
